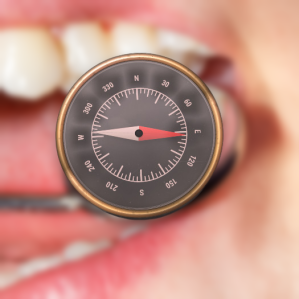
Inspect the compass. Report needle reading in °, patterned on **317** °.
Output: **95** °
